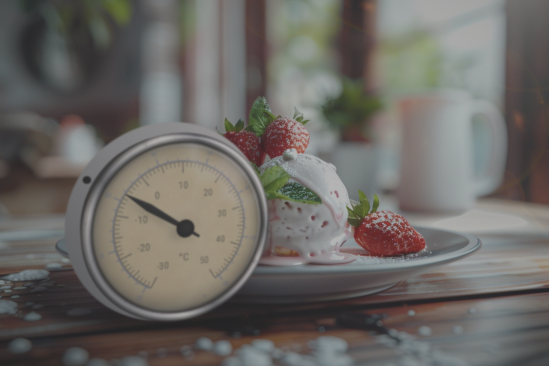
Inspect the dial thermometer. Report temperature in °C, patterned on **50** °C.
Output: **-5** °C
